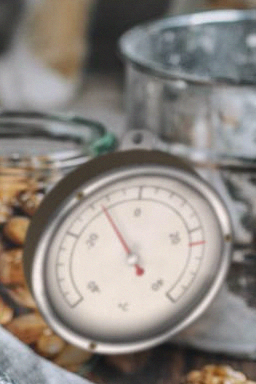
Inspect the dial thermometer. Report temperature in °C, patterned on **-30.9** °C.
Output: **-10** °C
